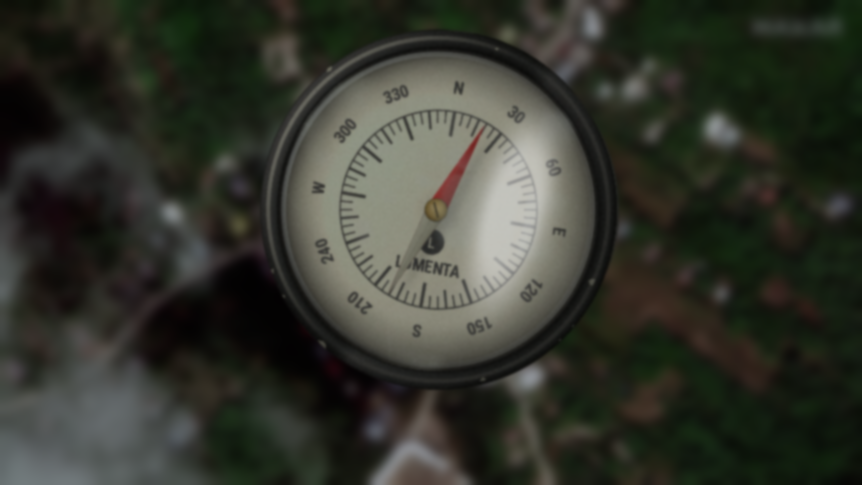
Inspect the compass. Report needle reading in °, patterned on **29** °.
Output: **20** °
